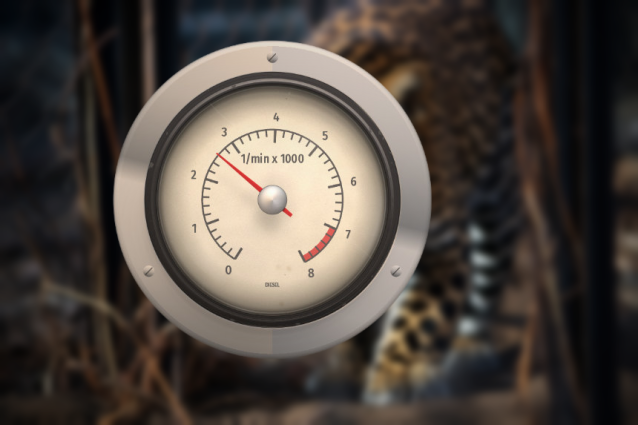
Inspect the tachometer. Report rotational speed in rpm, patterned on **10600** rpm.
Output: **2600** rpm
